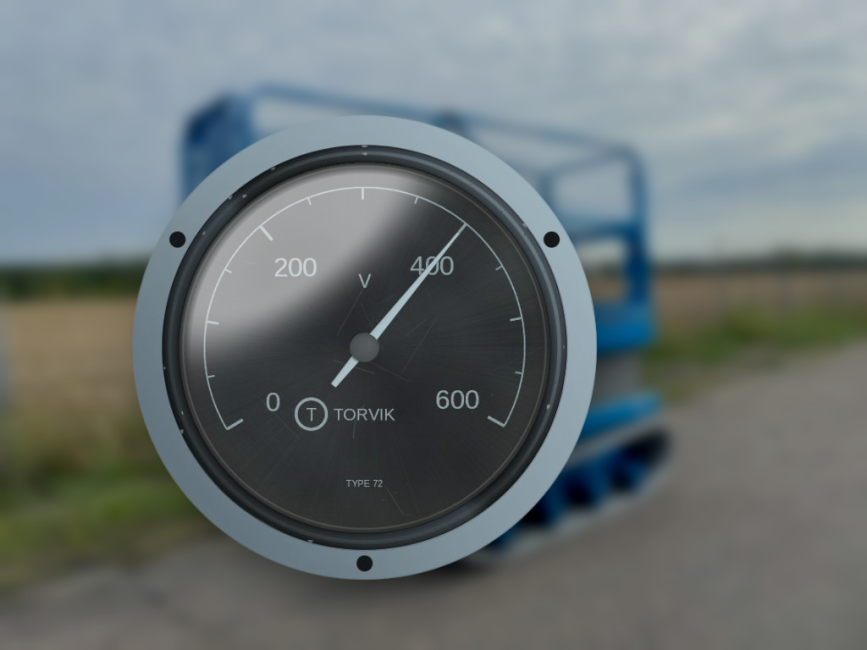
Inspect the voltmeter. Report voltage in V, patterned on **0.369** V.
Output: **400** V
